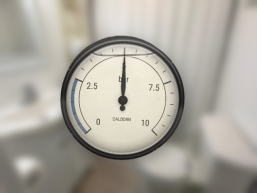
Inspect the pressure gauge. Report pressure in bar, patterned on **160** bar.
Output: **5** bar
